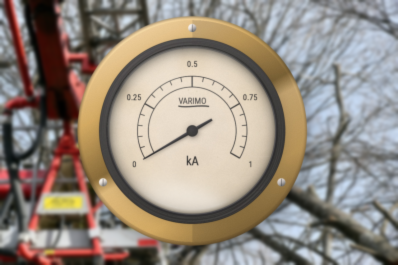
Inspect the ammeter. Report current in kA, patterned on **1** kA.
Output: **0** kA
